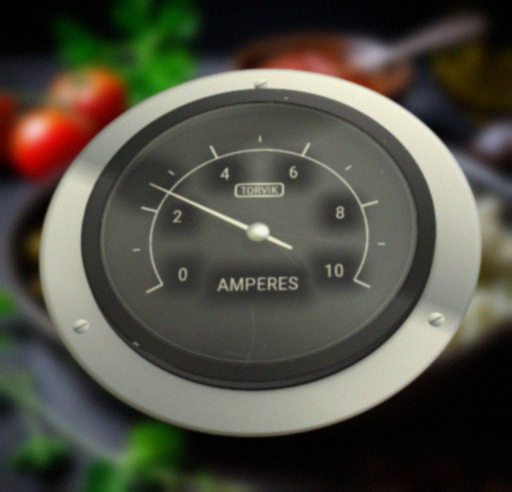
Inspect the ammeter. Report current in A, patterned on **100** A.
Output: **2.5** A
